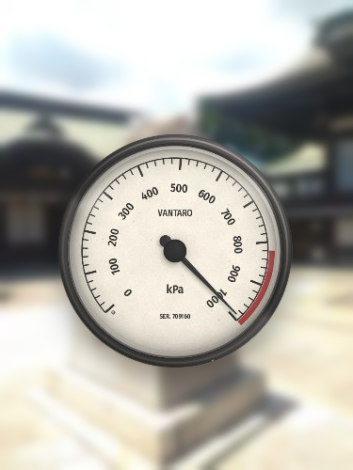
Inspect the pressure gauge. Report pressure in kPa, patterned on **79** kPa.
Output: **990** kPa
